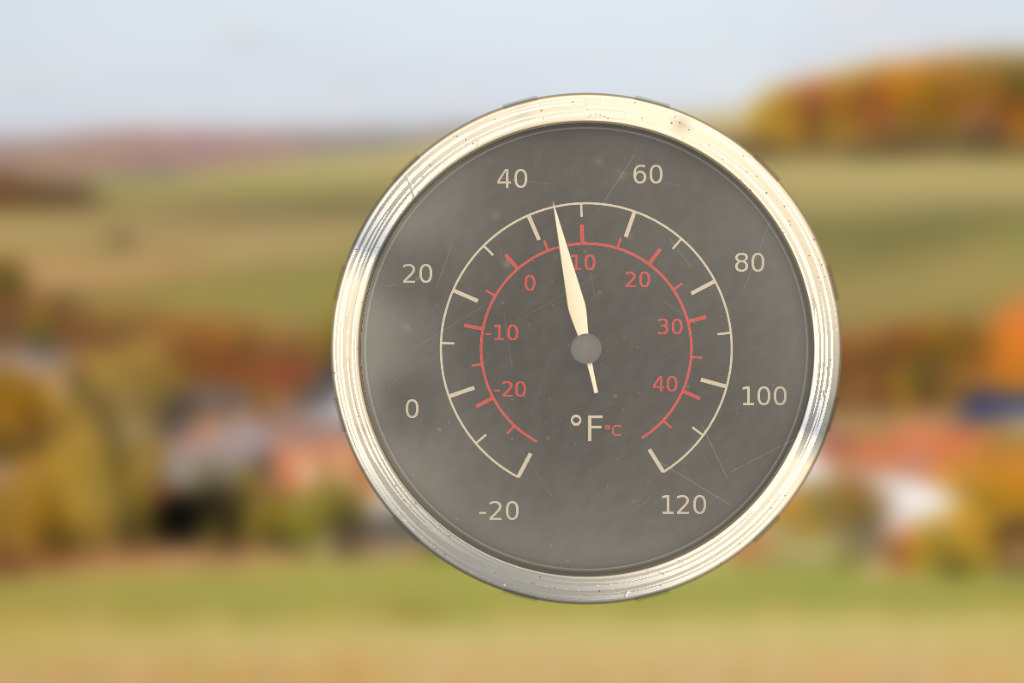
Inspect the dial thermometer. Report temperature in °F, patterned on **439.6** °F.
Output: **45** °F
